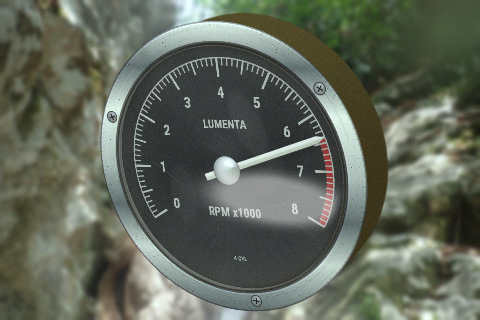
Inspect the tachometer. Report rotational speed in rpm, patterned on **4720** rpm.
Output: **6400** rpm
